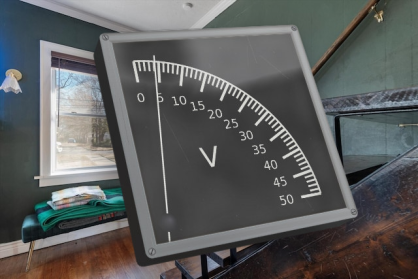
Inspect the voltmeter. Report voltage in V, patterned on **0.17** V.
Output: **4** V
